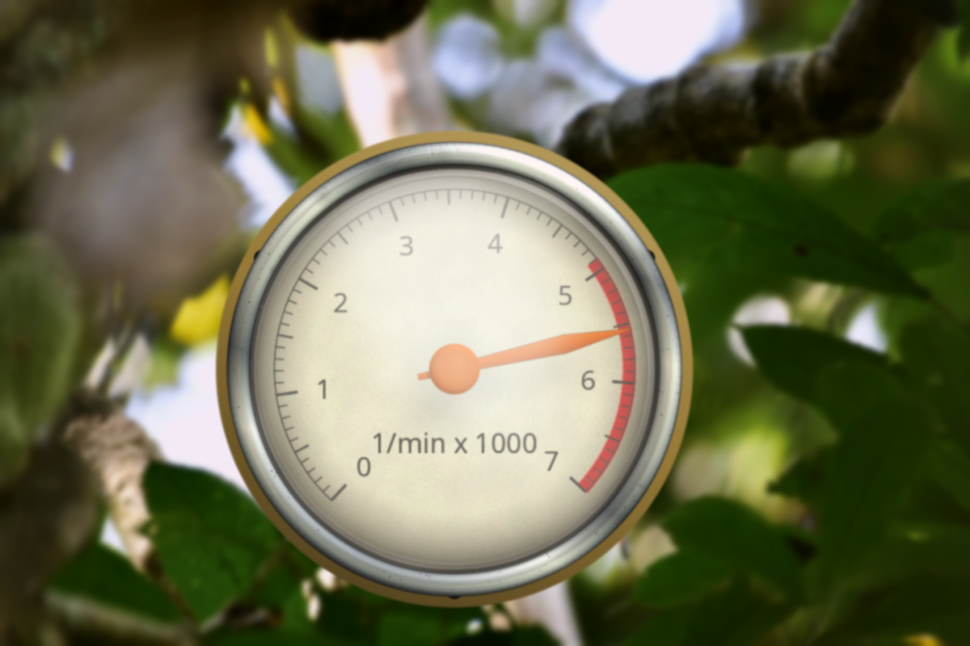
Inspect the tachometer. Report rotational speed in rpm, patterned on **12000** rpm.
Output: **5550** rpm
